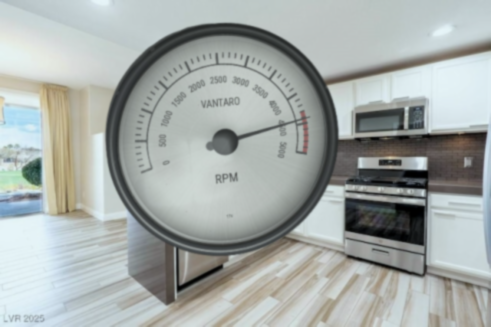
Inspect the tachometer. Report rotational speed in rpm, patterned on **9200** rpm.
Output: **4400** rpm
